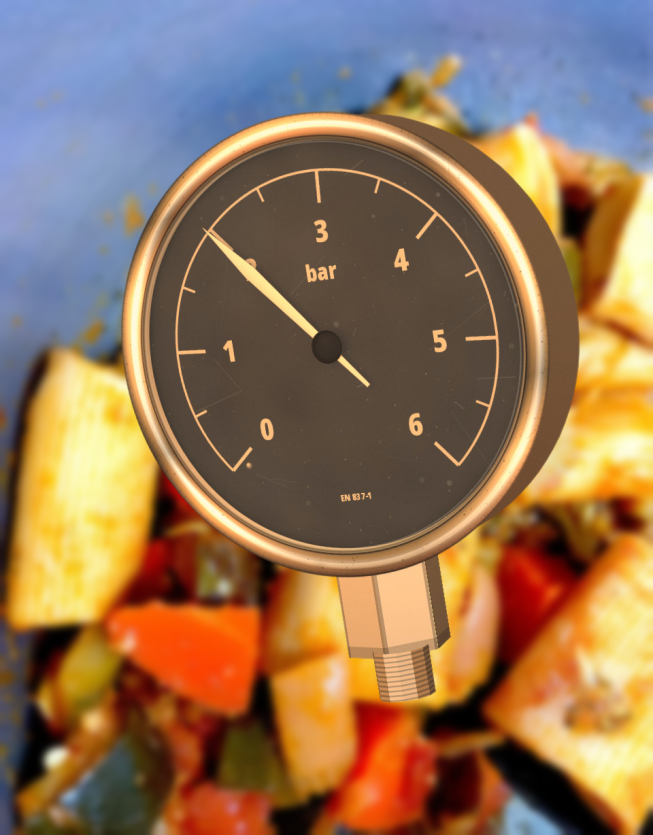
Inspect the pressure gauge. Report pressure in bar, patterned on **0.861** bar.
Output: **2** bar
